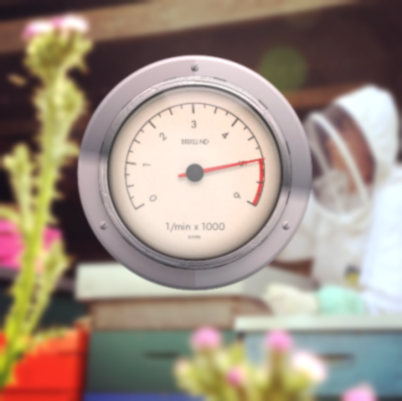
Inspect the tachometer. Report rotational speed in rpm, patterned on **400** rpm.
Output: **5000** rpm
